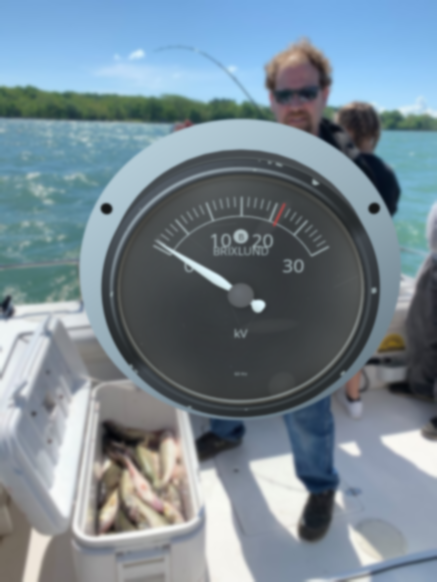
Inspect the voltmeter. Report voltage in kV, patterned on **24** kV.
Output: **1** kV
